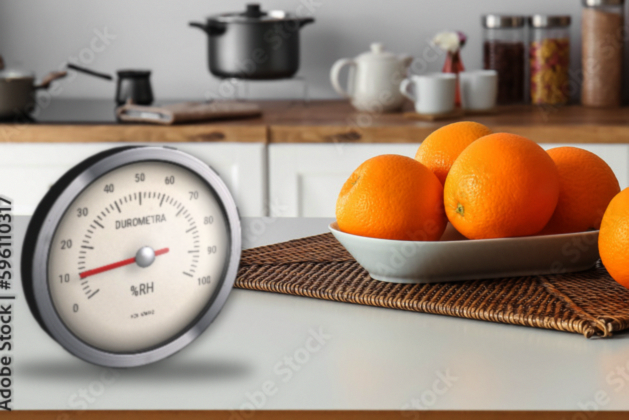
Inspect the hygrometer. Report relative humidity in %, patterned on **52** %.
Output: **10** %
